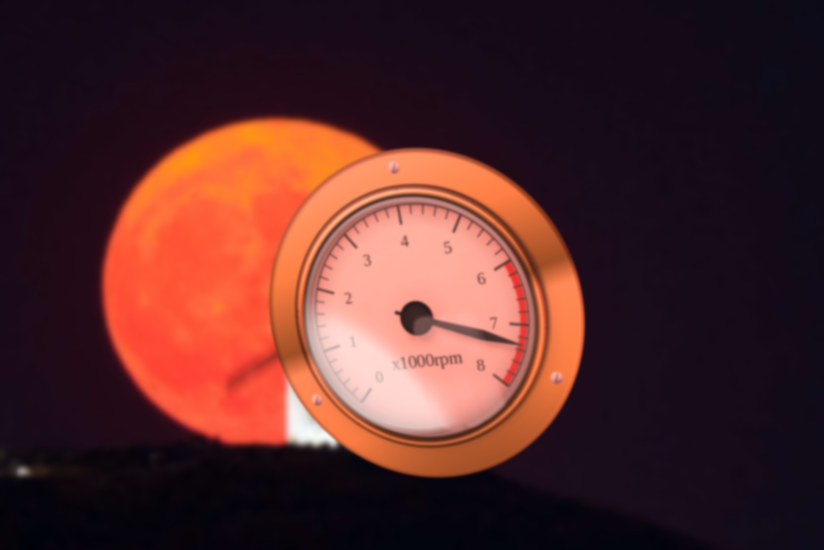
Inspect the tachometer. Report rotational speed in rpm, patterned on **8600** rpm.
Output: **7300** rpm
